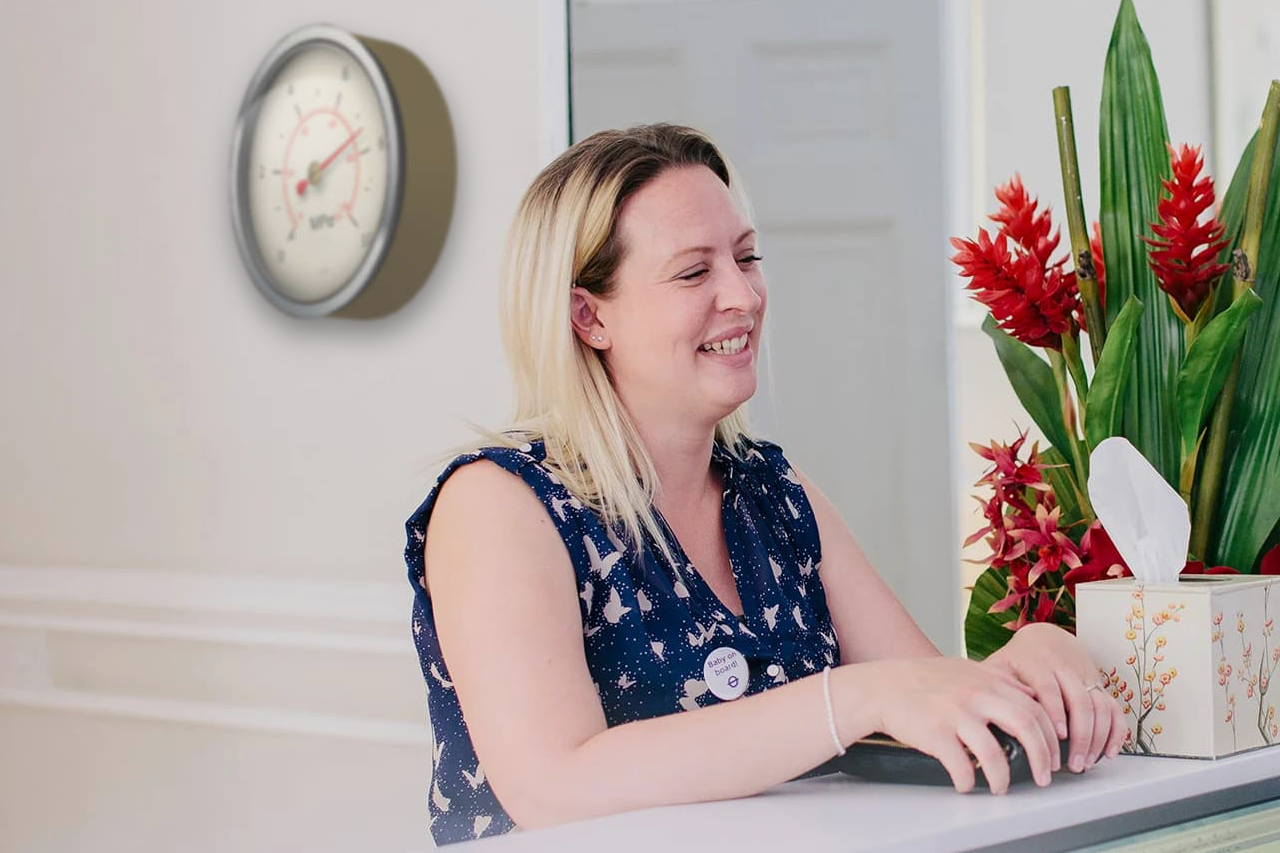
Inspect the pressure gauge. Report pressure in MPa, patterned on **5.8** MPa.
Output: **7.5** MPa
